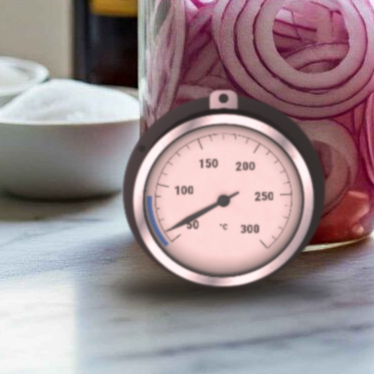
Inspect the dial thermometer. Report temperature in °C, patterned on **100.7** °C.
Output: **60** °C
